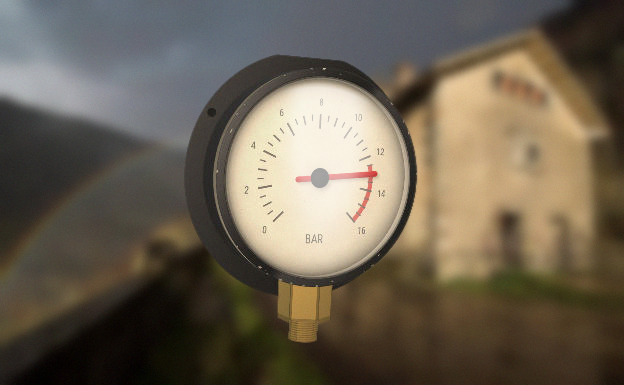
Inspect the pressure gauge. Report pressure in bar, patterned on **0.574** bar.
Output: **13** bar
